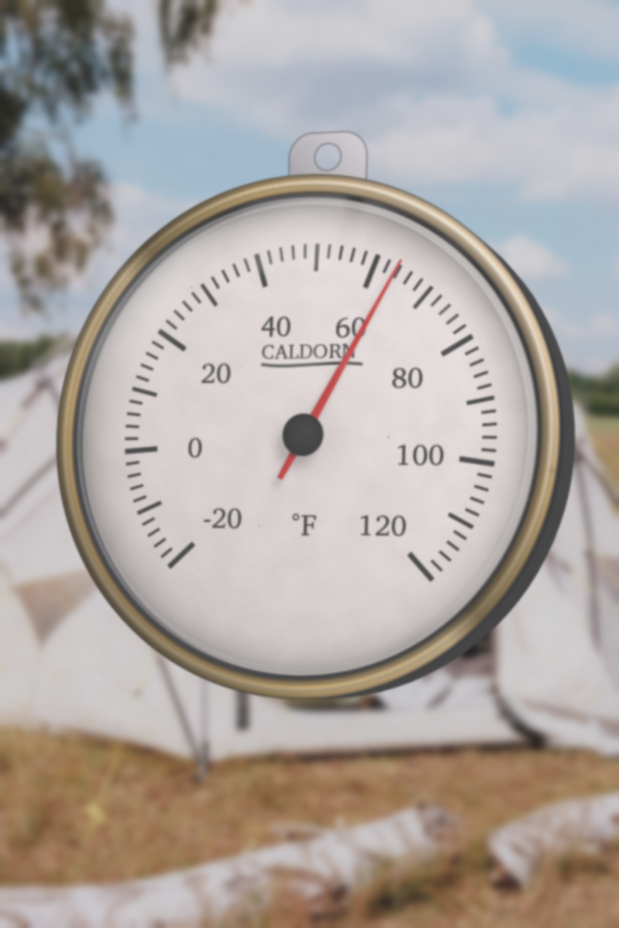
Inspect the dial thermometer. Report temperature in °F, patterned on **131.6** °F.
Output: **64** °F
